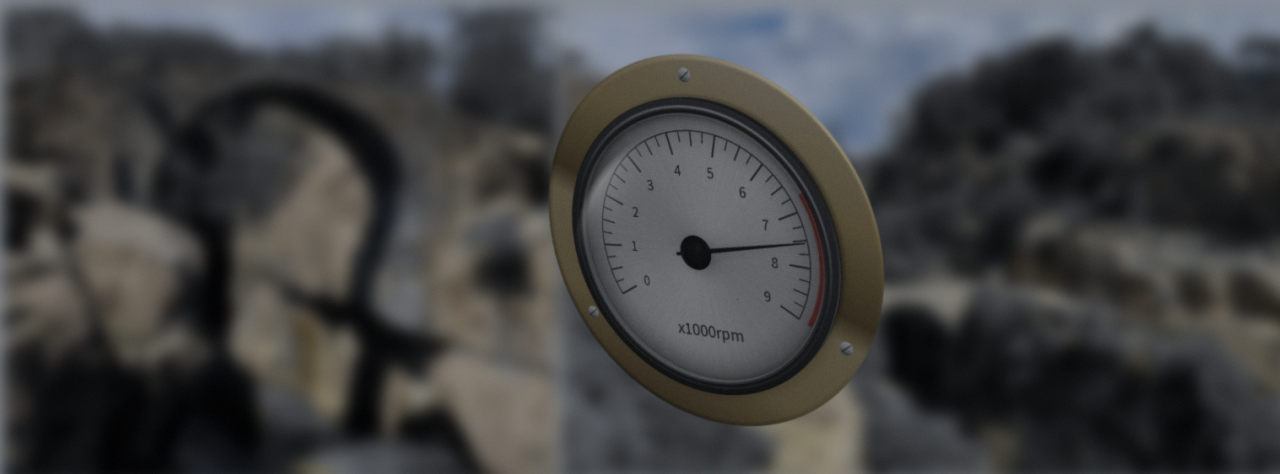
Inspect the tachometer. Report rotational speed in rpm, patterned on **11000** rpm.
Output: **7500** rpm
